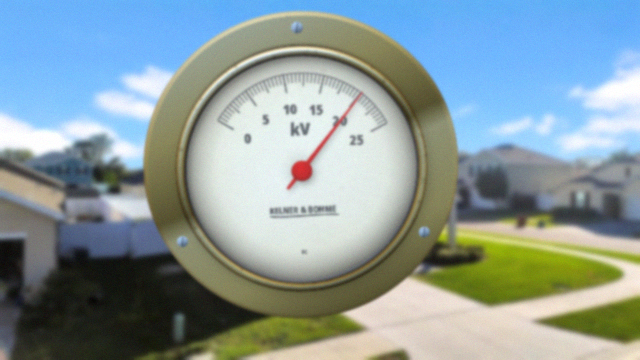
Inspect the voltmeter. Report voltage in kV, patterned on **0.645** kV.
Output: **20** kV
